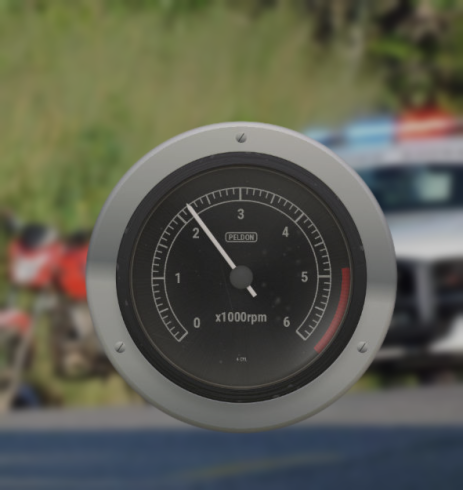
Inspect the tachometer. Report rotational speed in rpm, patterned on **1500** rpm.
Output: **2200** rpm
